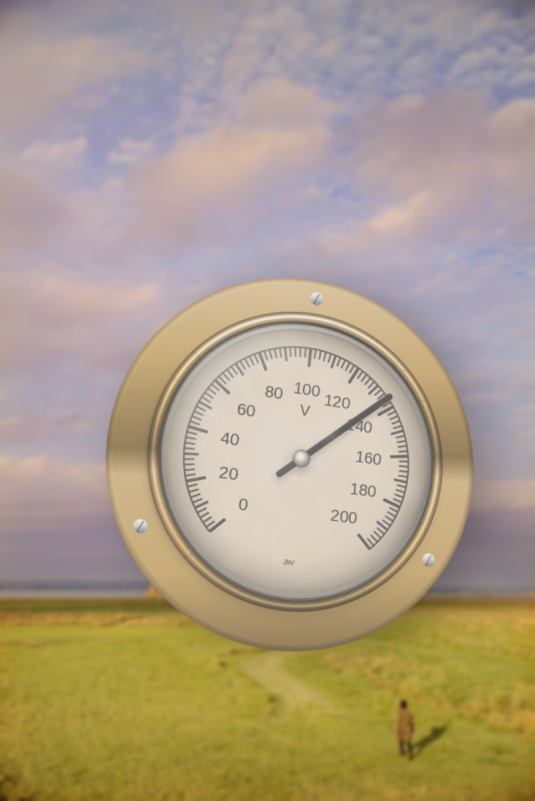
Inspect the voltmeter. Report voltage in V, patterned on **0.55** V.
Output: **136** V
